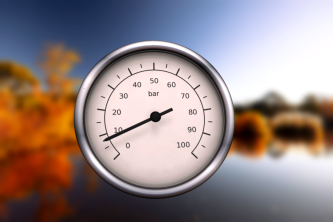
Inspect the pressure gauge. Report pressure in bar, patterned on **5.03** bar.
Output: **7.5** bar
